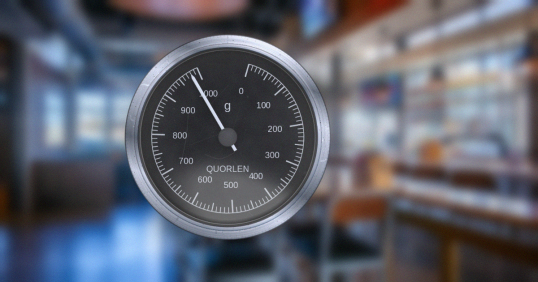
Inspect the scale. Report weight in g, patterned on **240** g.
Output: **980** g
